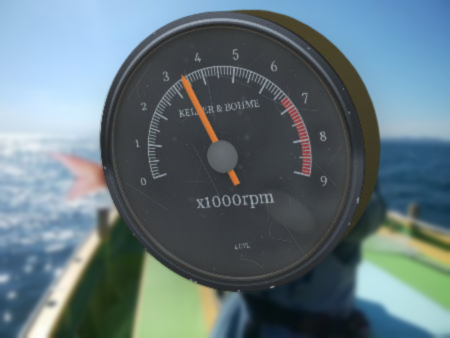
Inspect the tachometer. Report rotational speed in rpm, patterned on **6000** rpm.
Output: **3500** rpm
